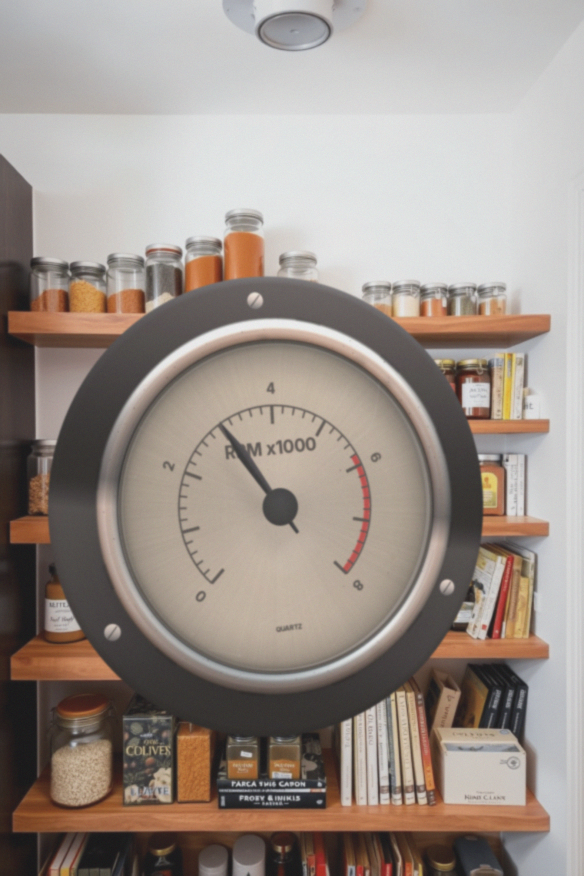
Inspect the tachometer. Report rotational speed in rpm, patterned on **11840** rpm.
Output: **3000** rpm
